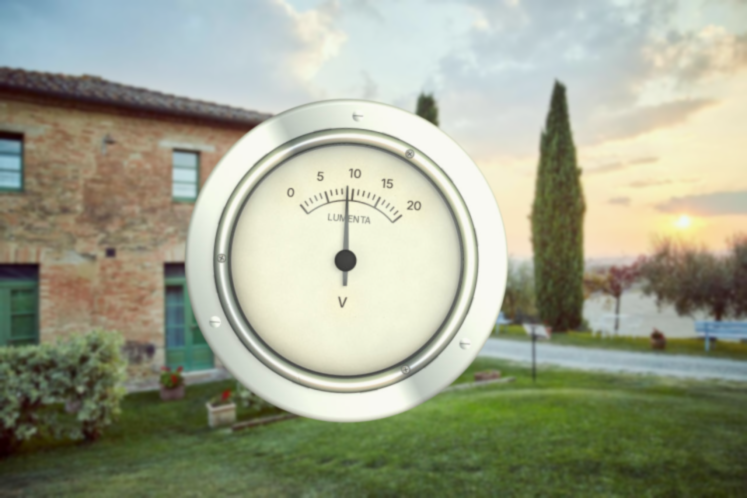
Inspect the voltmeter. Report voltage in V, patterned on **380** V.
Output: **9** V
